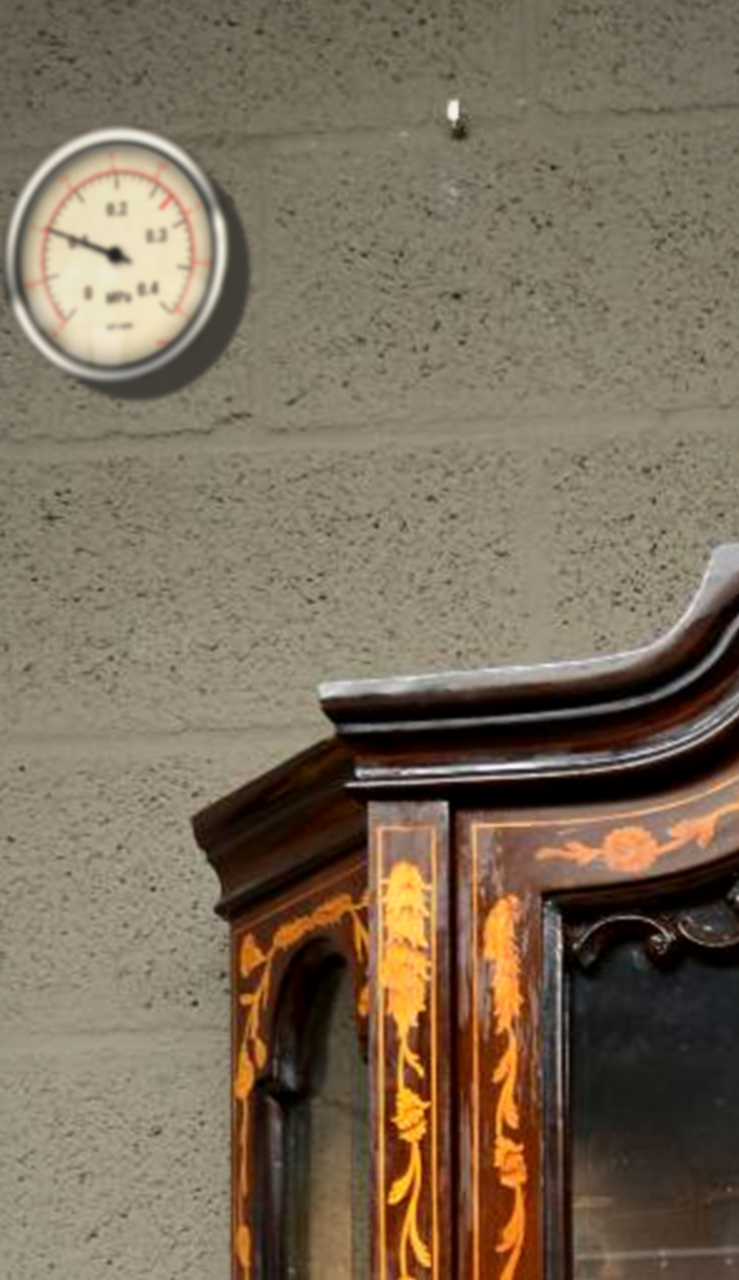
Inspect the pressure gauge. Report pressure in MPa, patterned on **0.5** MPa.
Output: **0.1** MPa
